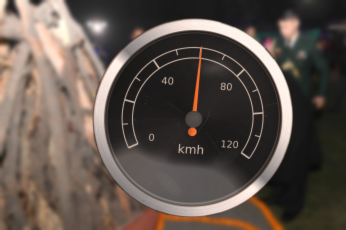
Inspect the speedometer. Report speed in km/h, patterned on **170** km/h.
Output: **60** km/h
